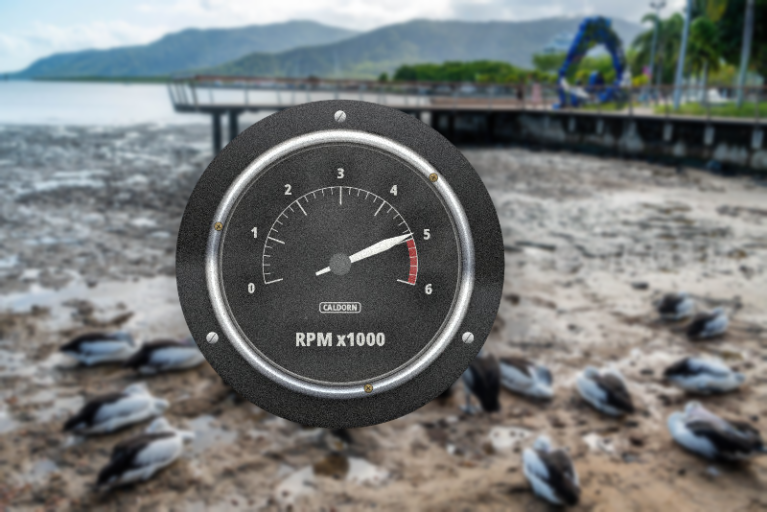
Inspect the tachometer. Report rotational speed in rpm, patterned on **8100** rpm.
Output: **4900** rpm
